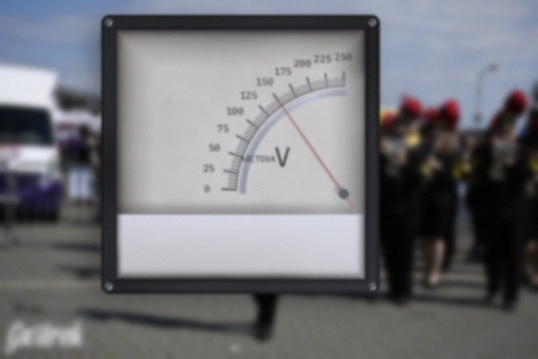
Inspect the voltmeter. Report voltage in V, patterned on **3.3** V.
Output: **150** V
